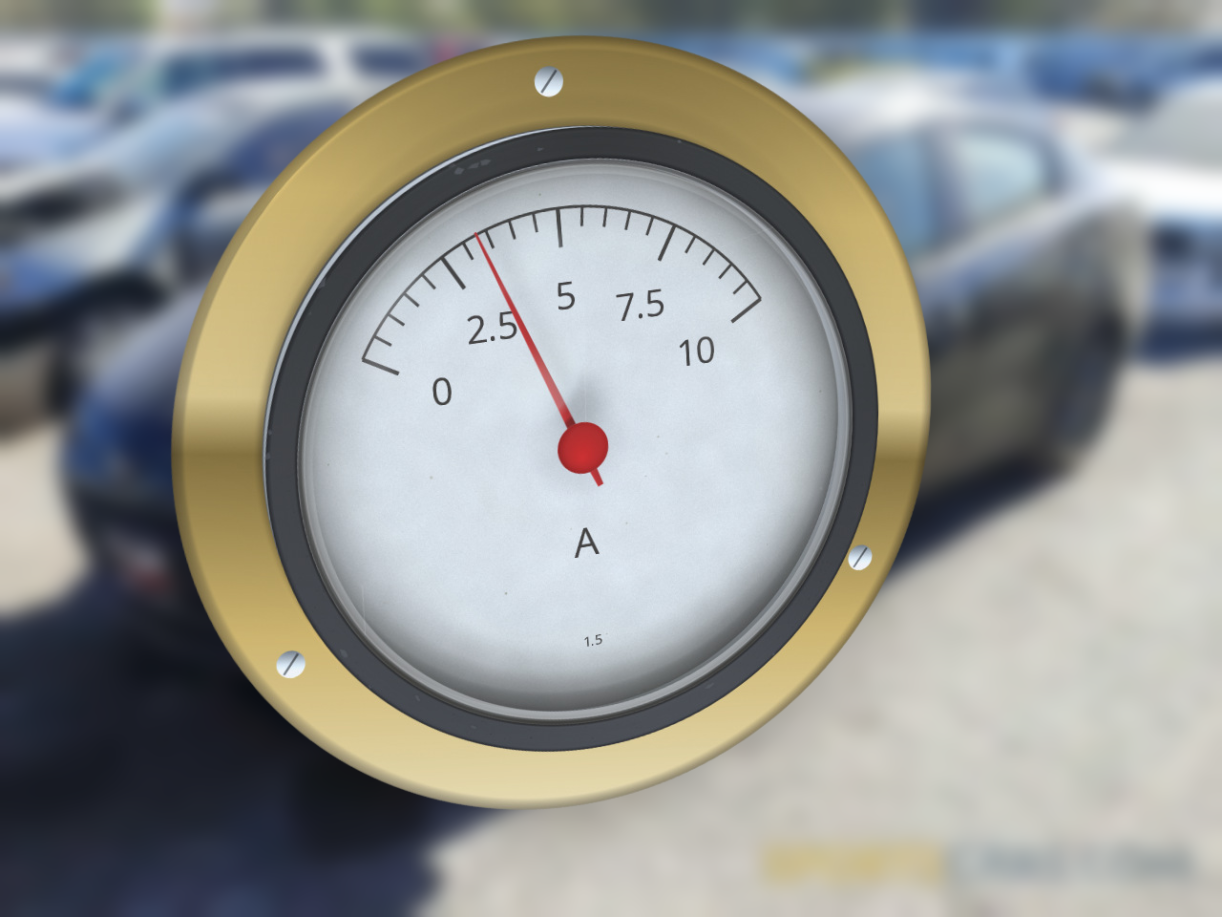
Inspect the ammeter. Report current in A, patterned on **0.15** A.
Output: **3.25** A
